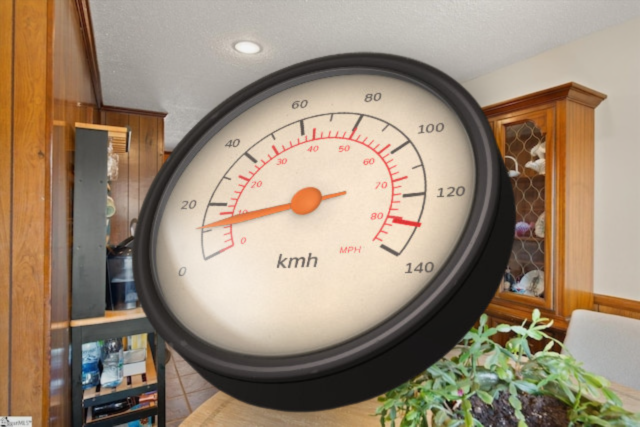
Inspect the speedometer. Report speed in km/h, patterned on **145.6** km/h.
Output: **10** km/h
